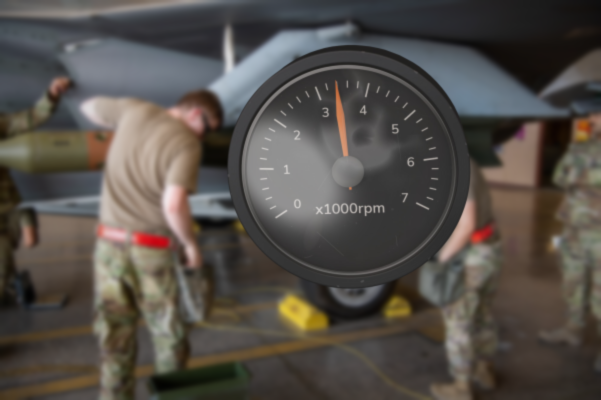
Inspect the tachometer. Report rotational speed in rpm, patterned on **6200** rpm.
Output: **3400** rpm
